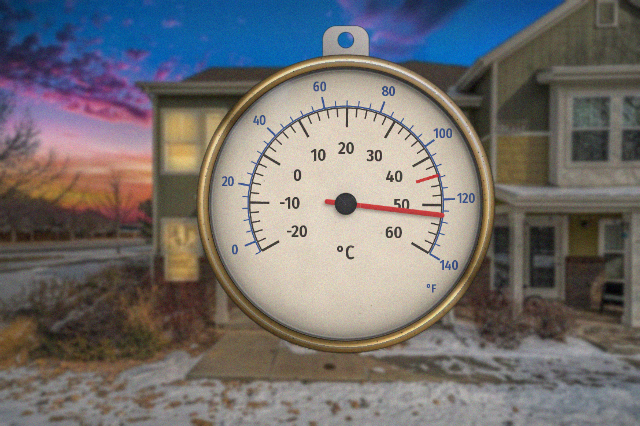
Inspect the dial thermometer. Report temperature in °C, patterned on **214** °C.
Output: **52** °C
